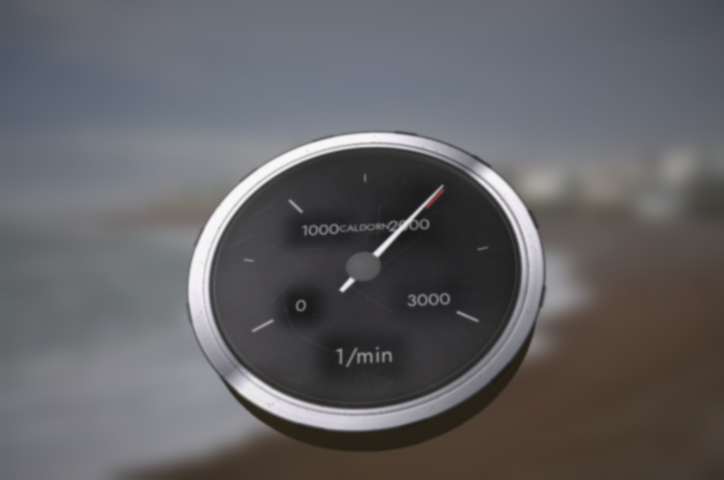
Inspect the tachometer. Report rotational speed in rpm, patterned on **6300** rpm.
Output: **2000** rpm
